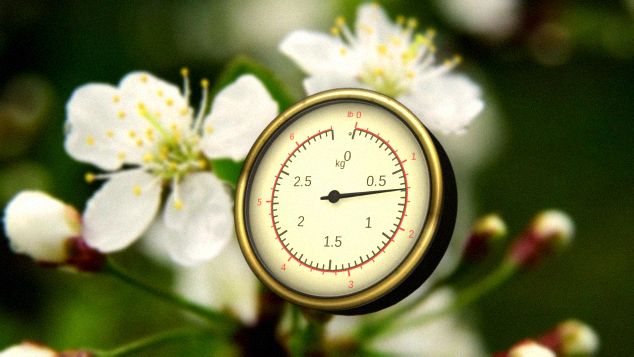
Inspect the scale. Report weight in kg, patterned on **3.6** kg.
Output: **0.65** kg
